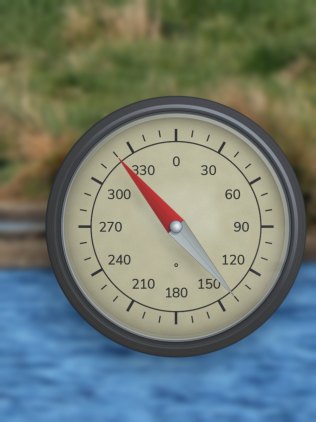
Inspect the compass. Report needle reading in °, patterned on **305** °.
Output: **320** °
